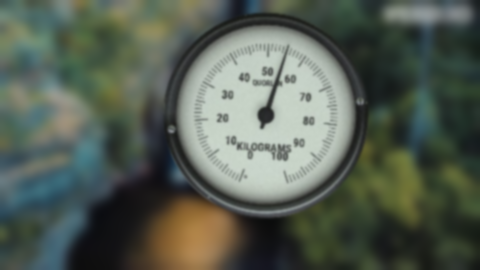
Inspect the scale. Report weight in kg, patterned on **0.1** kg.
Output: **55** kg
